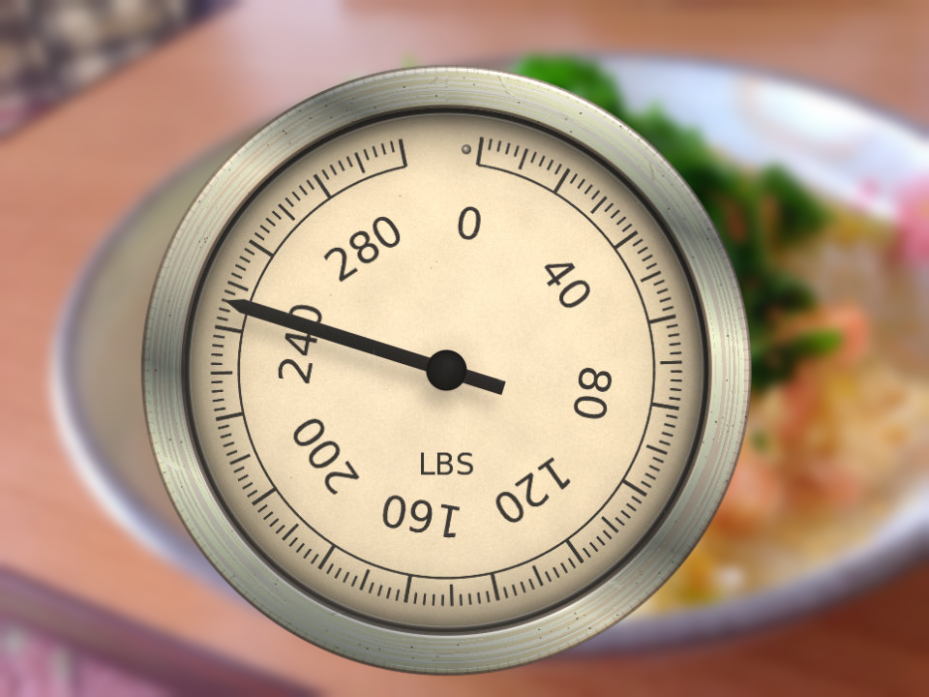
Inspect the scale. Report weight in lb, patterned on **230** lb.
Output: **246** lb
